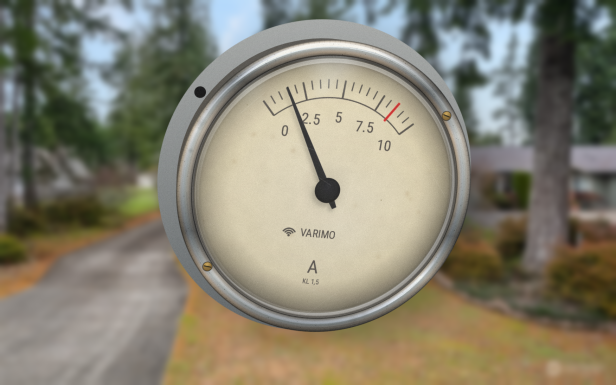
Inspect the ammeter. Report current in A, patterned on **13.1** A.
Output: **1.5** A
